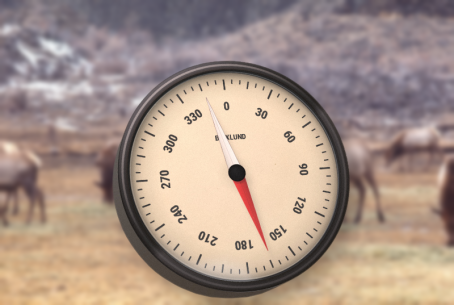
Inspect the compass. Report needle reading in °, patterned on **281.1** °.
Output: **165** °
